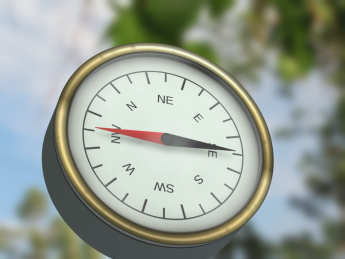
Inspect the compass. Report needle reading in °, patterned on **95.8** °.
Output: **315** °
